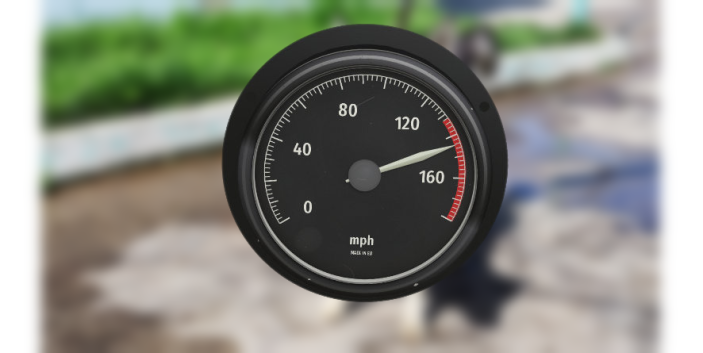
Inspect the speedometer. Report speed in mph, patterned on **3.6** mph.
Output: **144** mph
